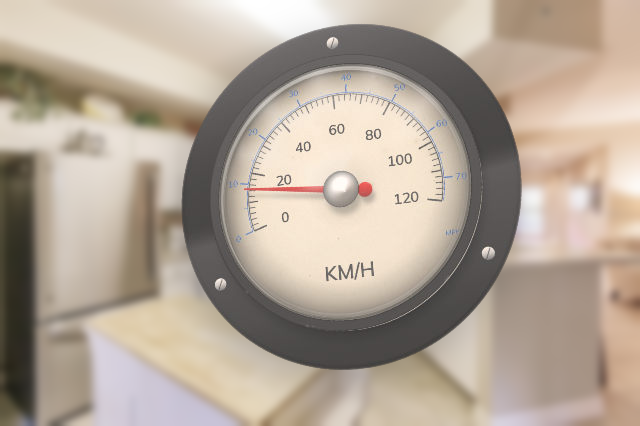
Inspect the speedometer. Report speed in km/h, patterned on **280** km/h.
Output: **14** km/h
